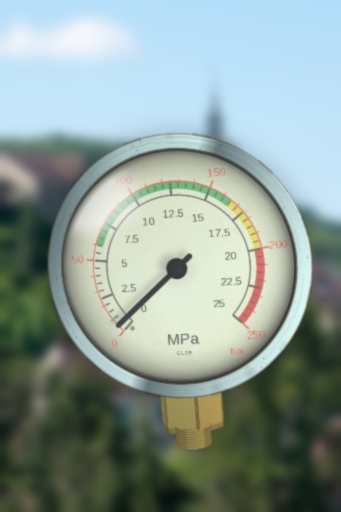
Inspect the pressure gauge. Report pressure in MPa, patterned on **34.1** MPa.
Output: **0.5** MPa
